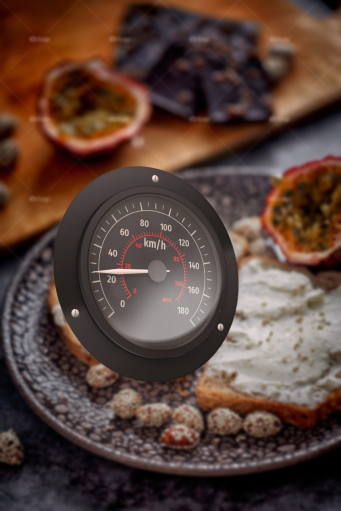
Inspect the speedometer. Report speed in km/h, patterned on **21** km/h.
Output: **25** km/h
